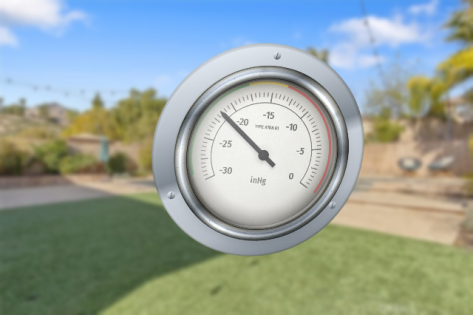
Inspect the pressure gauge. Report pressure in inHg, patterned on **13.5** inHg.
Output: **-21.5** inHg
